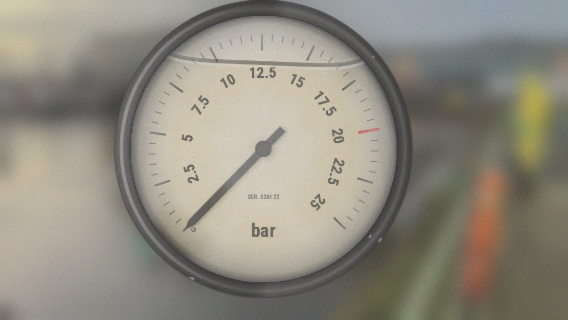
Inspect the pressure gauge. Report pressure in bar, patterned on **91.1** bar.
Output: **0** bar
